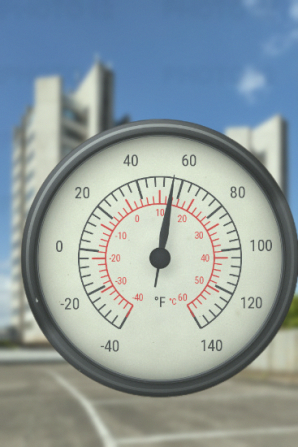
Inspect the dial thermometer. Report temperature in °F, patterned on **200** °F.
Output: **56** °F
